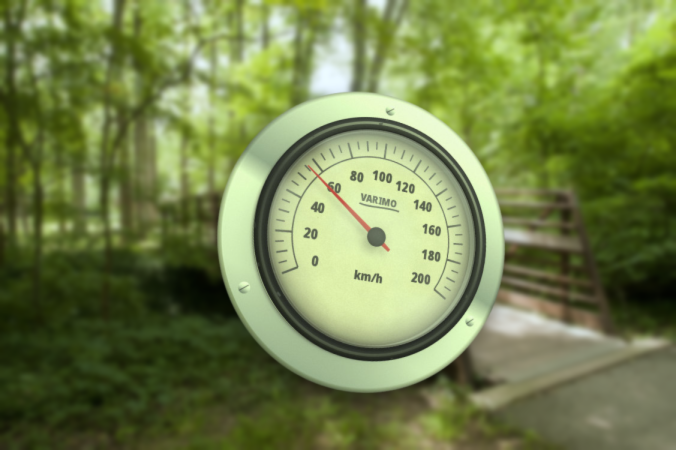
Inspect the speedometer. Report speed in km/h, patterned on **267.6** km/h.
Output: **55** km/h
